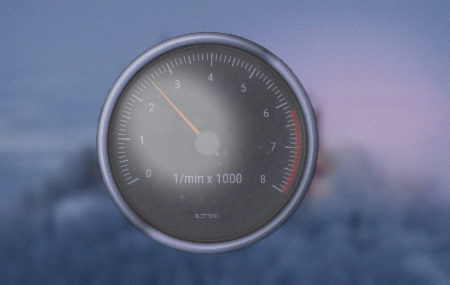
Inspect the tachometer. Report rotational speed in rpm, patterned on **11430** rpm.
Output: **2500** rpm
